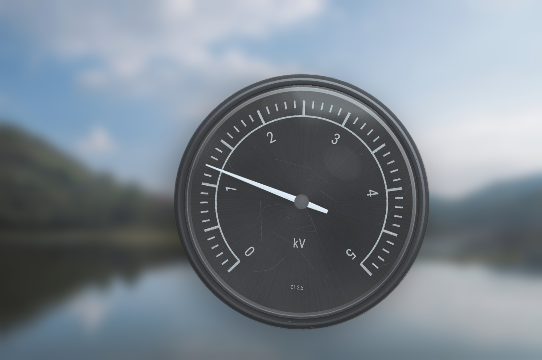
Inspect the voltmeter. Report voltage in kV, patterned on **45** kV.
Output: **1.2** kV
